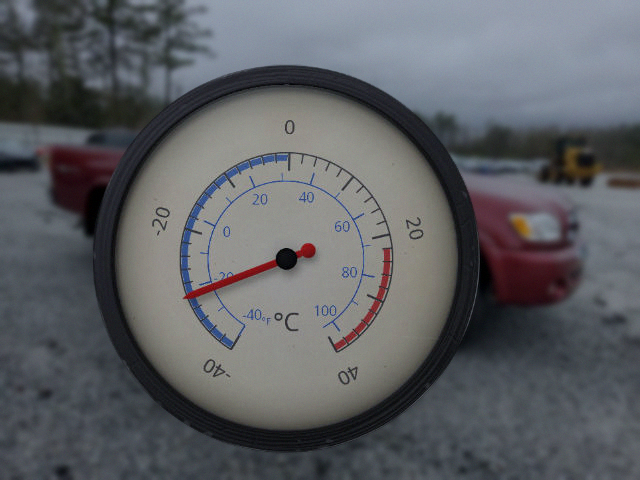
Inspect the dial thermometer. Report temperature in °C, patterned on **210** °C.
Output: **-30** °C
